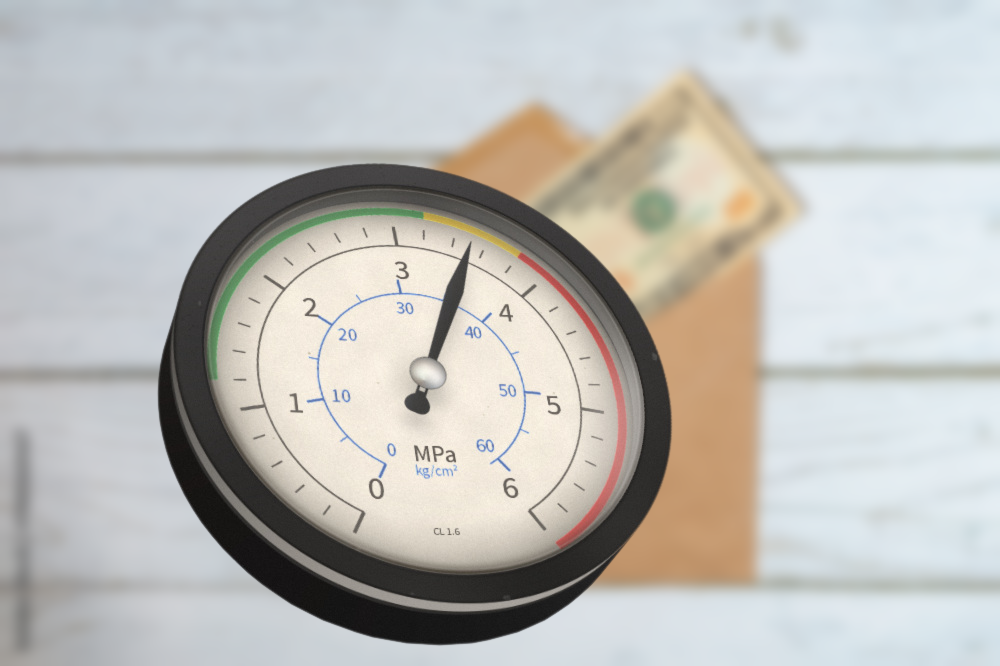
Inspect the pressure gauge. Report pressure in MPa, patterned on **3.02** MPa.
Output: **3.5** MPa
